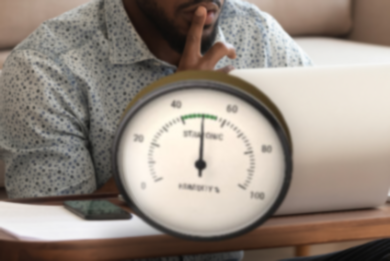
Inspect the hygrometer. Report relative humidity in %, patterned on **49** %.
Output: **50** %
